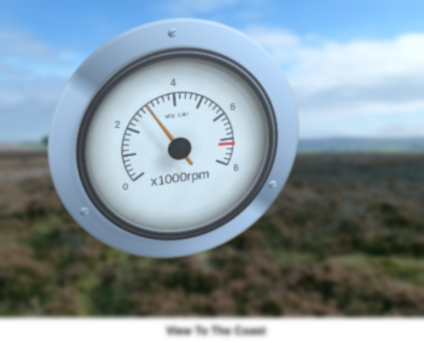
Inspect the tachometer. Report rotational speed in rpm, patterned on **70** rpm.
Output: **3000** rpm
